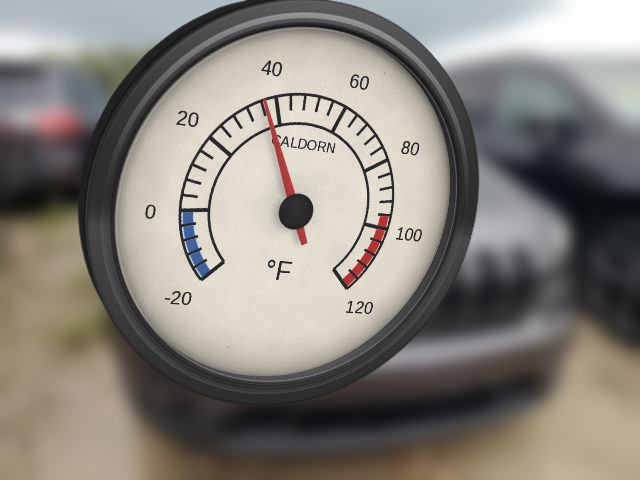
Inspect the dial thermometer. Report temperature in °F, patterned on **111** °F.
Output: **36** °F
